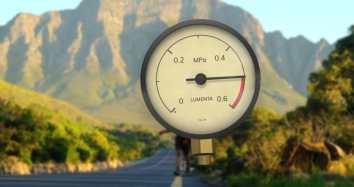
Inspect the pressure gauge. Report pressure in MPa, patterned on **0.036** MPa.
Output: **0.5** MPa
